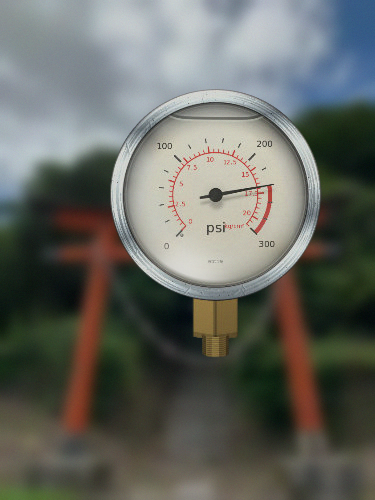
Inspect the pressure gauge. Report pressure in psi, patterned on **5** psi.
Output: **240** psi
